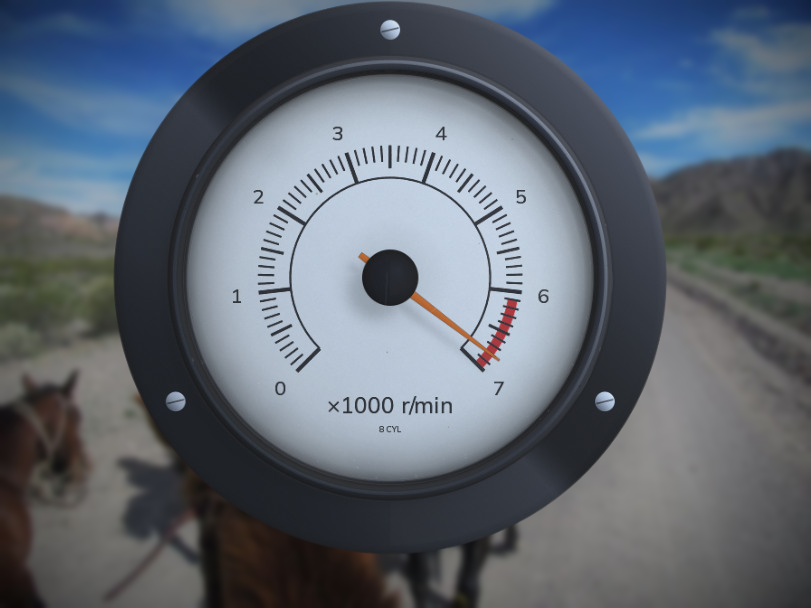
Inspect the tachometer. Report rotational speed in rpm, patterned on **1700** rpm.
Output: **6800** rpm
